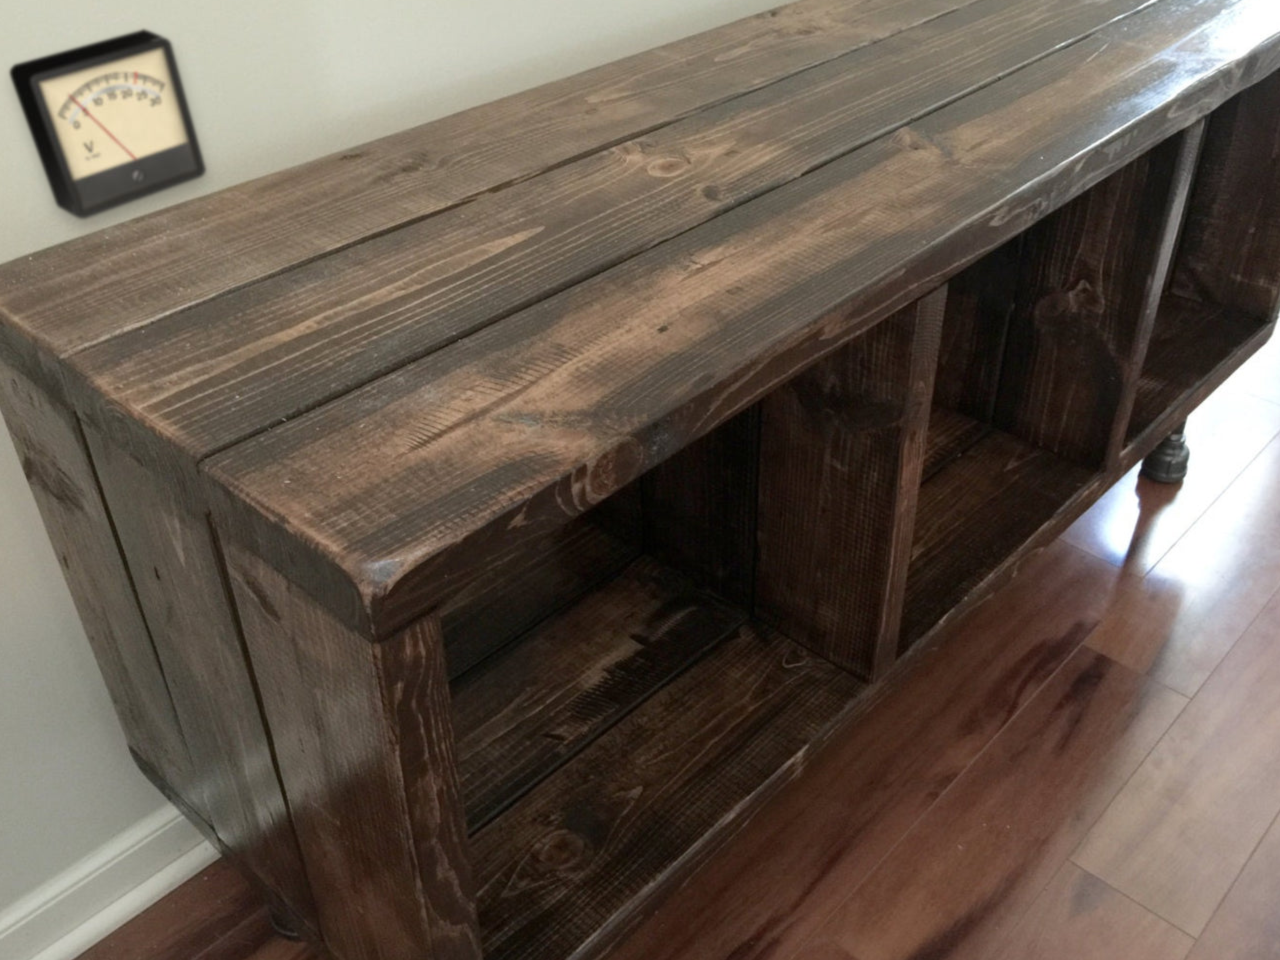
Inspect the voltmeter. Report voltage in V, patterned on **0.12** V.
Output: **5** V
